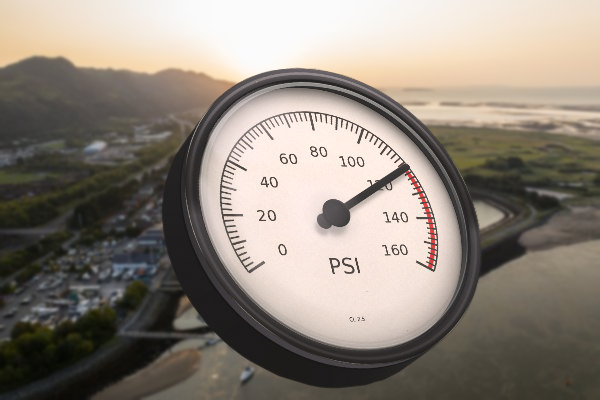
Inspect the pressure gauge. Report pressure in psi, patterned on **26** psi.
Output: **120** psi
